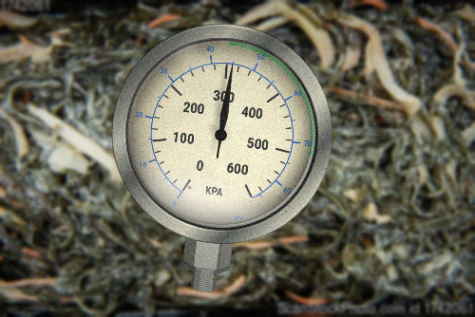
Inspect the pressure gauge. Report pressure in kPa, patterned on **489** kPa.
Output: **310** kPa
